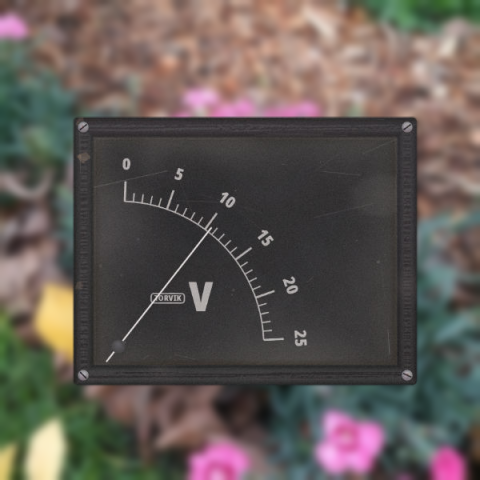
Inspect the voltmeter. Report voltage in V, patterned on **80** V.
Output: **10.5** V
